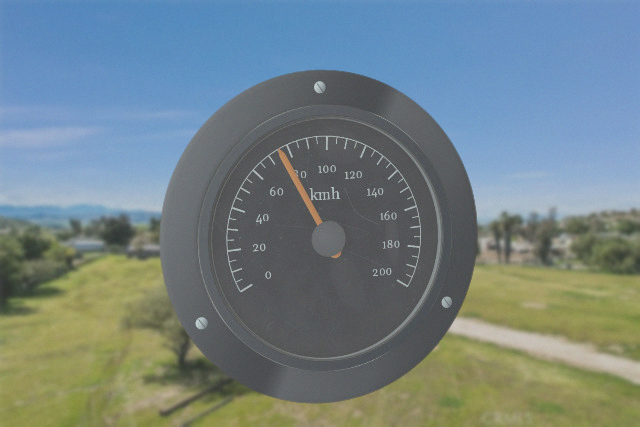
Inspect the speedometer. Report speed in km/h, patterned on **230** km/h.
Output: **75** km/h
